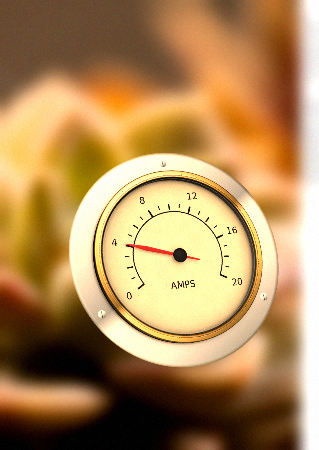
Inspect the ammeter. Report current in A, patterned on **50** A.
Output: **4** A
